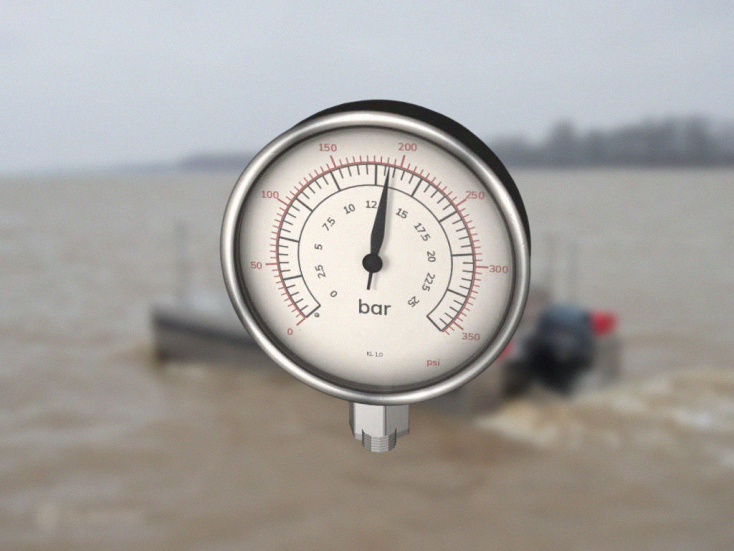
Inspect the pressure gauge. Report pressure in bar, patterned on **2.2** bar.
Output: **13.25** bar
